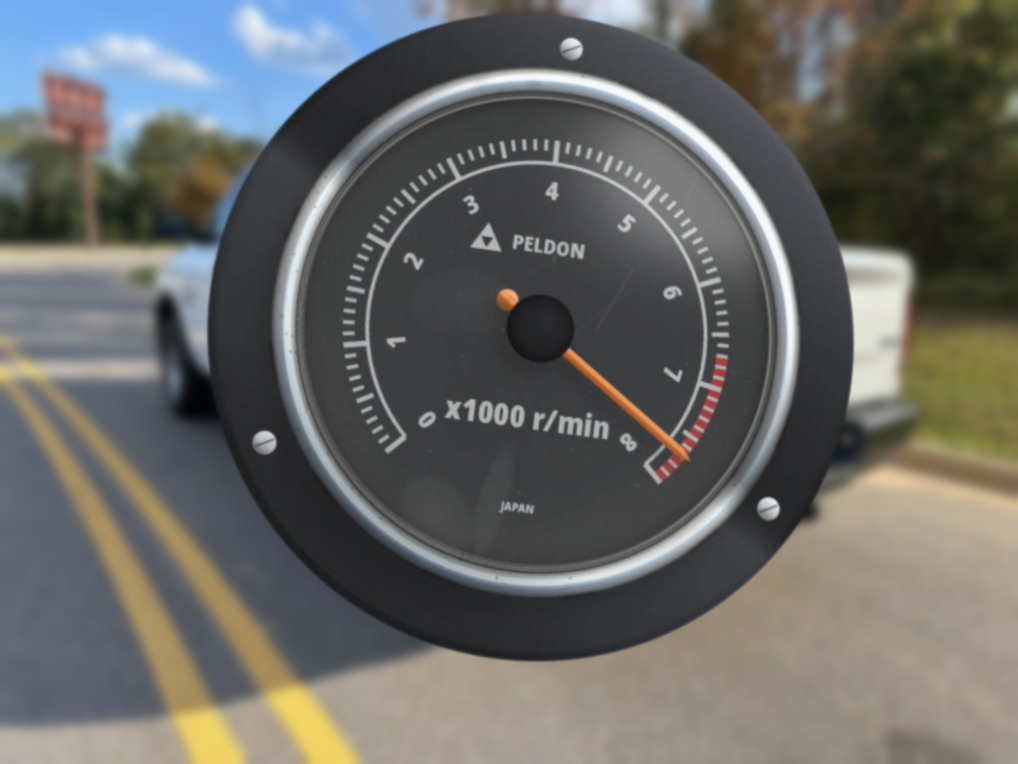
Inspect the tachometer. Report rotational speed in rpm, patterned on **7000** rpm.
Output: **7700** rpm
